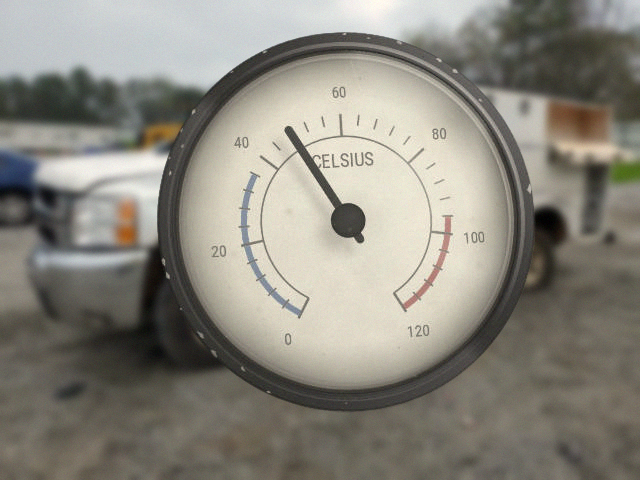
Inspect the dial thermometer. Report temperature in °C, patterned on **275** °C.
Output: **48** °C
